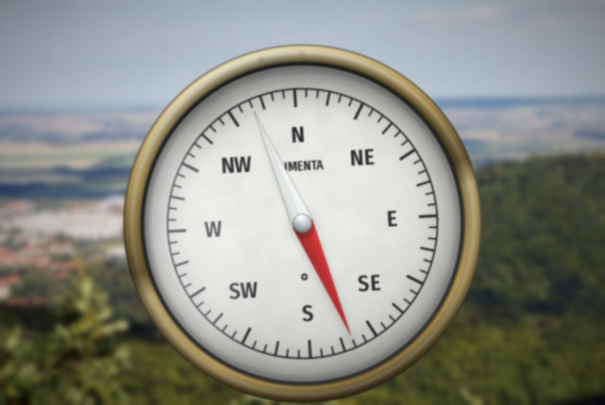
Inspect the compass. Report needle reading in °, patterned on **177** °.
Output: **160** °
